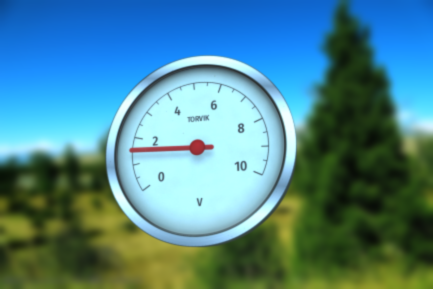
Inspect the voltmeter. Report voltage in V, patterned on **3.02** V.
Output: **1.5** V
